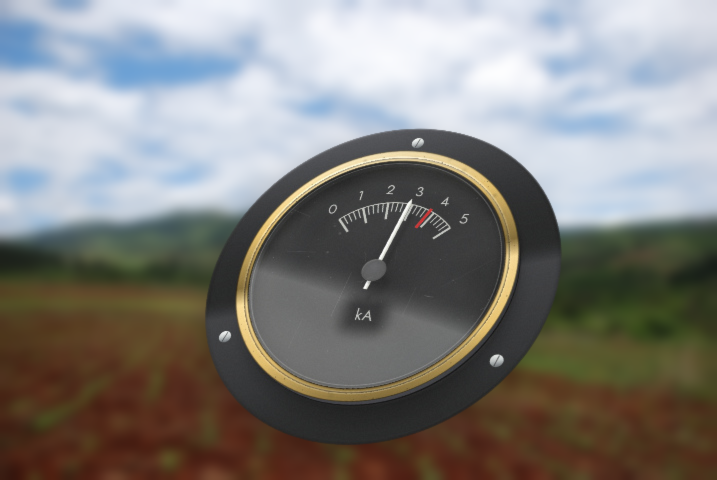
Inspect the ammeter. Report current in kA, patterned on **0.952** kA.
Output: **3** kA
